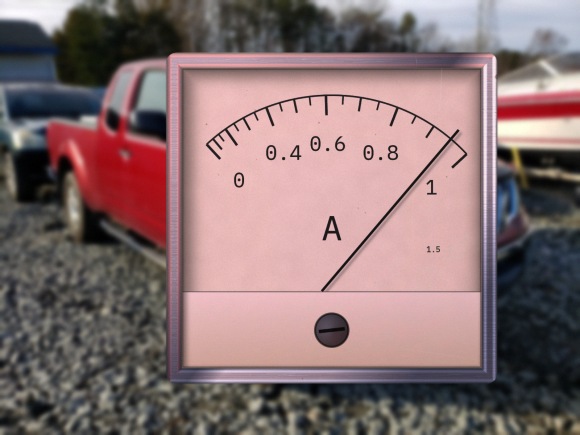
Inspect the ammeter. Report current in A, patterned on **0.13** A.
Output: **0.95** A
